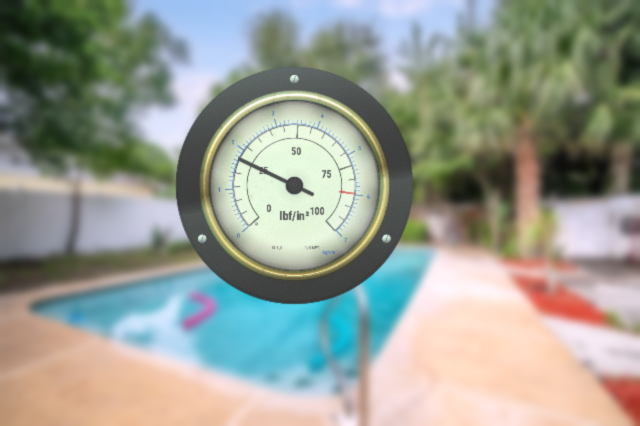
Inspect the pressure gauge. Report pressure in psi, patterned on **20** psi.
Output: **25** psi
